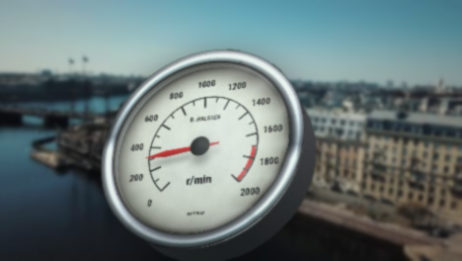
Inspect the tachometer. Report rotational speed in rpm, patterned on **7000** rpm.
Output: **300** rpm
